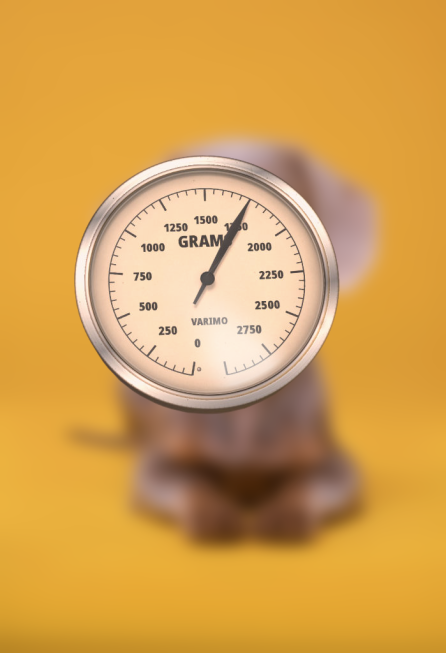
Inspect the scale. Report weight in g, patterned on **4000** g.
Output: **1750** g
